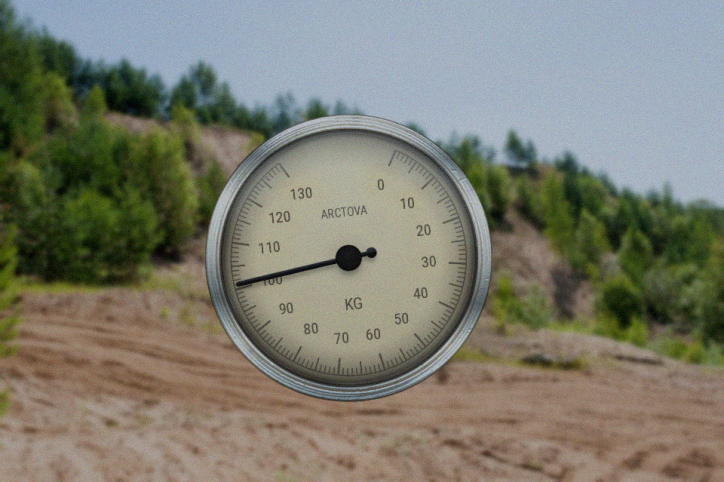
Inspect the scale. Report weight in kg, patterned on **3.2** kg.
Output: **101** kg
